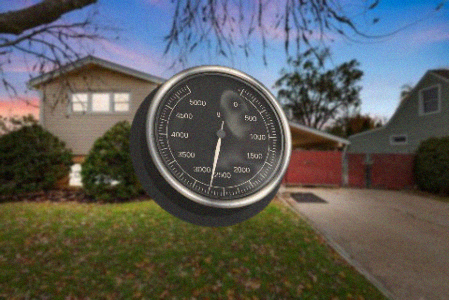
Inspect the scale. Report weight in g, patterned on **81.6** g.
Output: **2750** g
